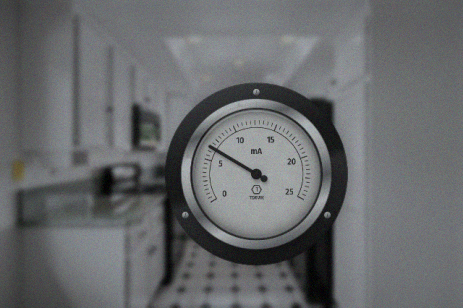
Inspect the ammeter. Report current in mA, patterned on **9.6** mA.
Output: **6.5** mA
